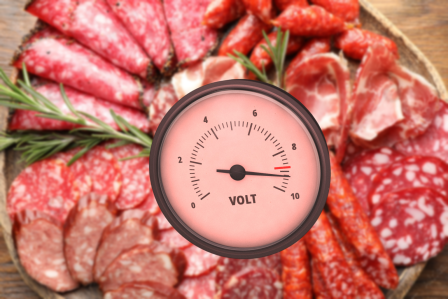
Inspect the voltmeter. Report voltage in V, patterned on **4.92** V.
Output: **9.2** V
